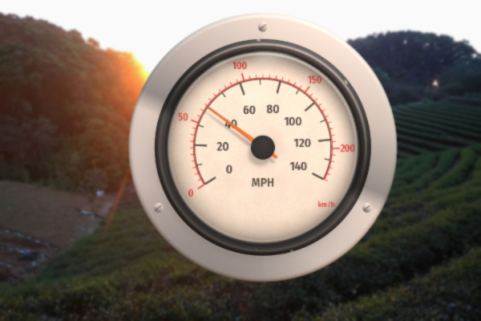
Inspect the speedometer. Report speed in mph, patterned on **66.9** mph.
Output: **40** mph
